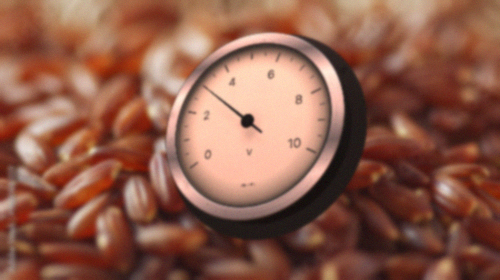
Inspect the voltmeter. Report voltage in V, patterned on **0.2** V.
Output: **3** V
